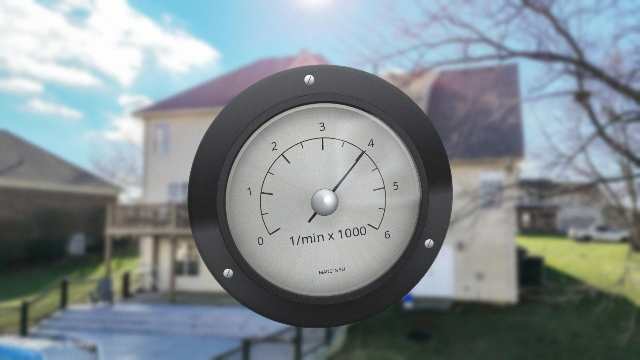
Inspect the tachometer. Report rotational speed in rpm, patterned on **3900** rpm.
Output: **4000** rpm
